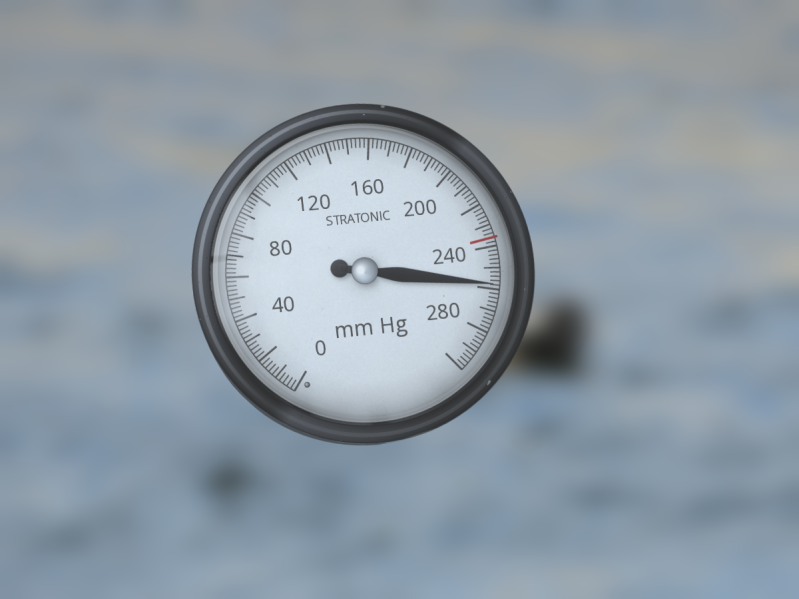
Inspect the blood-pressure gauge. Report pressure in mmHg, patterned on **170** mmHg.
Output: **258** mmHg
